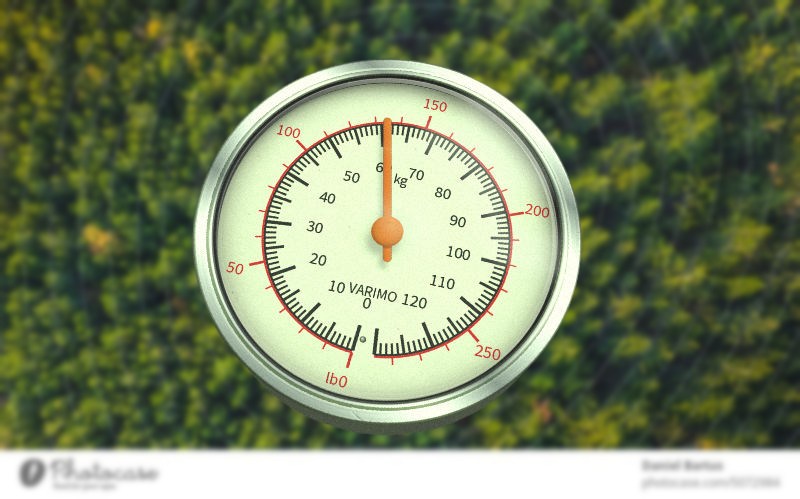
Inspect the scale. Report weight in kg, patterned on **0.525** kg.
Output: **61** kg
